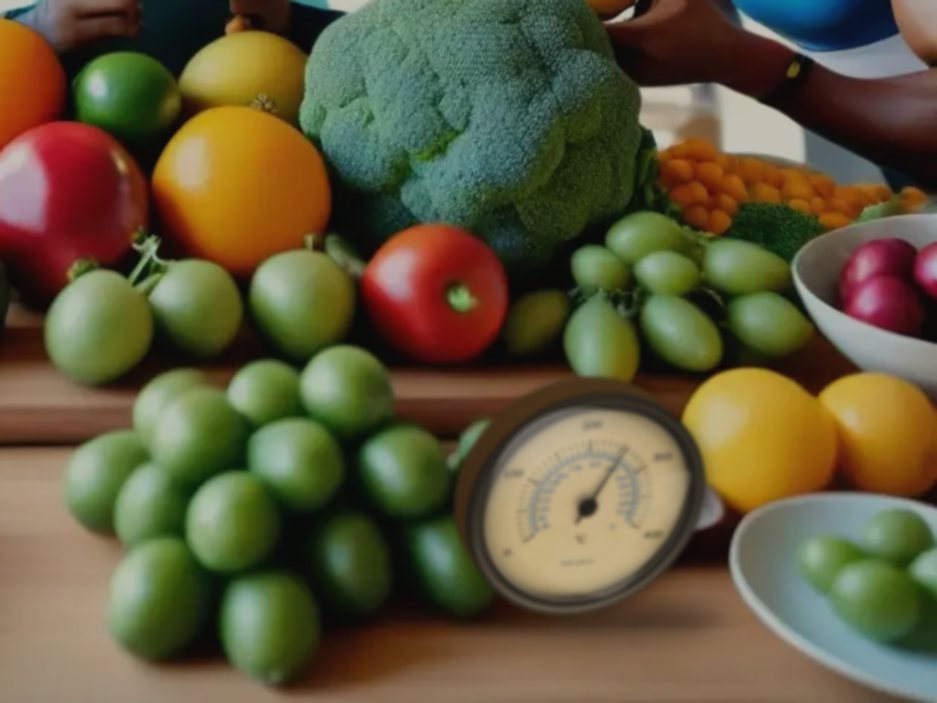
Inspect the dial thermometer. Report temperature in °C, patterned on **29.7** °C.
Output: **250** °C
